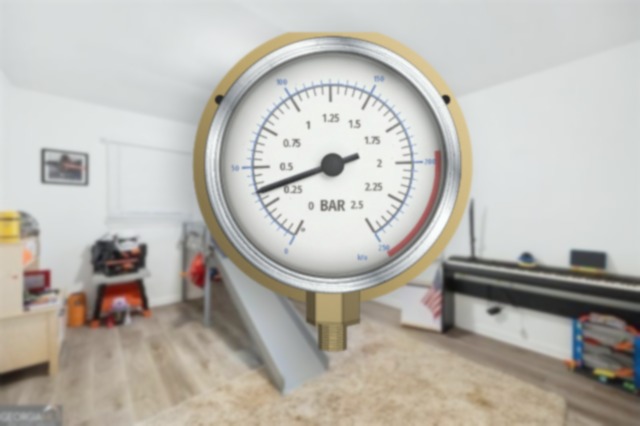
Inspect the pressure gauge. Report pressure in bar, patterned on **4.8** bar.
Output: **0.35** bar
